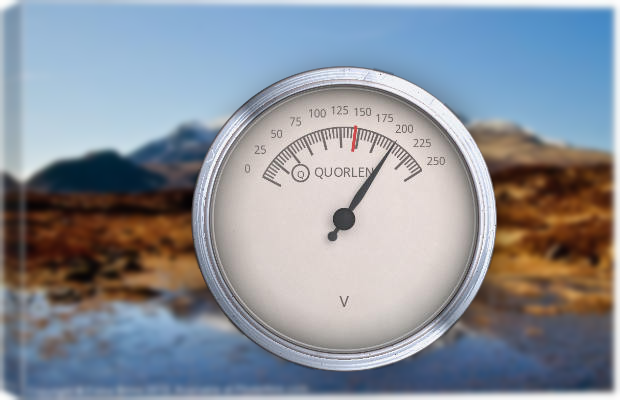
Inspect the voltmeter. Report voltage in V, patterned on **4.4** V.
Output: **200** V
